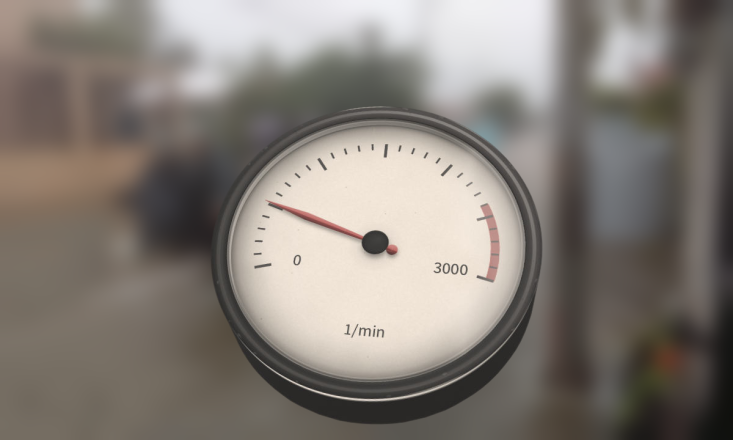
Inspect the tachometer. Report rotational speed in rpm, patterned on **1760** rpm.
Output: **500** rpm
